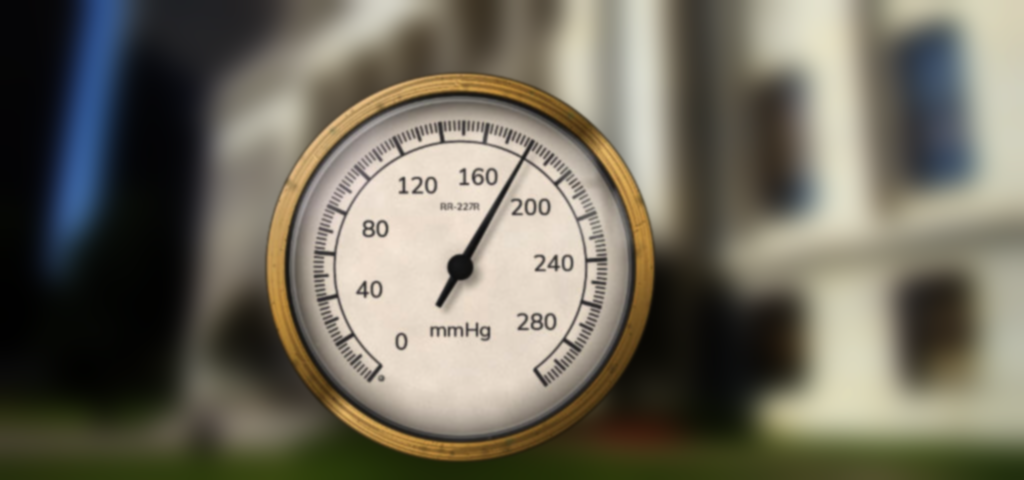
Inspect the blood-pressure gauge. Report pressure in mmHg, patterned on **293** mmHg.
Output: **180** mmHg
